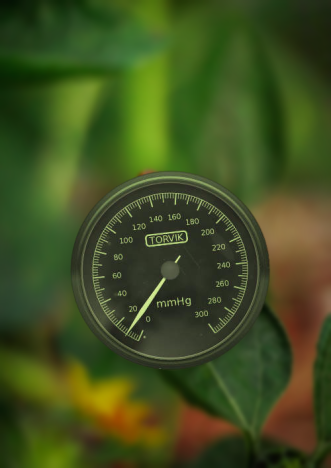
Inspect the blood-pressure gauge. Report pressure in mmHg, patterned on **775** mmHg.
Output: **10** mmHg
